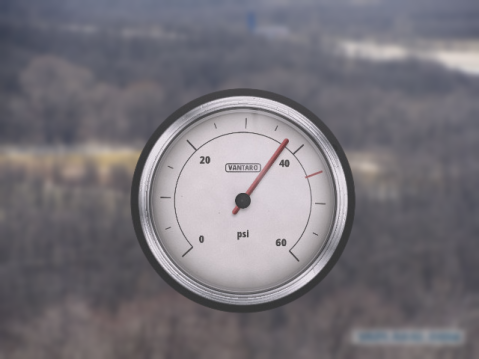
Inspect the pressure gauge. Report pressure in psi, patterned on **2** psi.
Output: **37.5** psi
